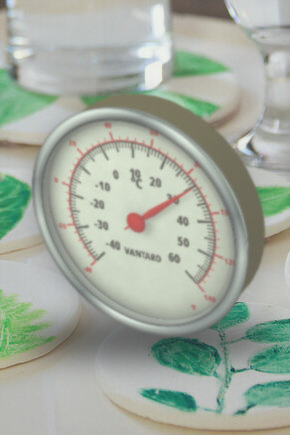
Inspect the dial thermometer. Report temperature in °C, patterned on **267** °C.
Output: **30** °C
